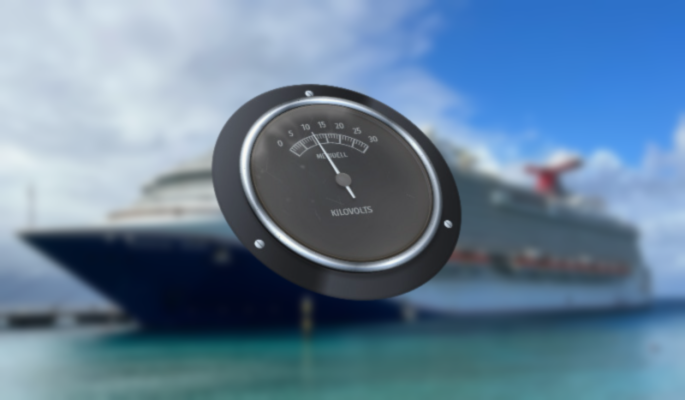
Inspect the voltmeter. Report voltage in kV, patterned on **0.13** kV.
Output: **10** kV
